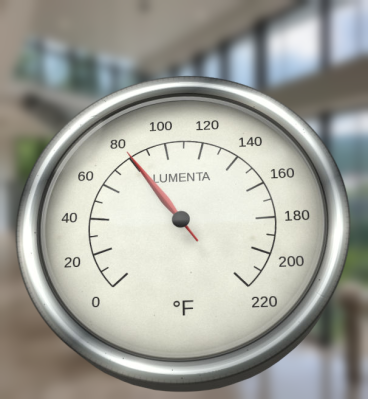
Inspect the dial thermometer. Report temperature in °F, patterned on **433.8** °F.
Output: **80** °F
